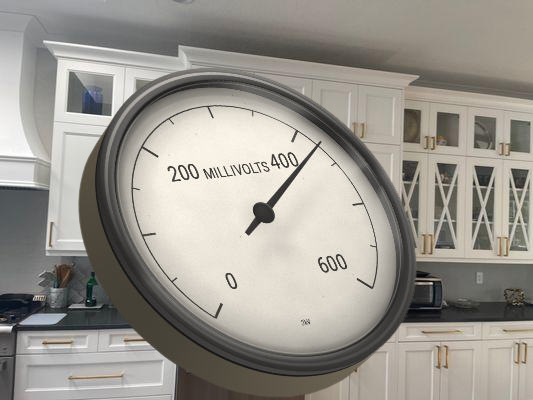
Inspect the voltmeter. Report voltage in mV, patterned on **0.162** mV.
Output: **425** mV
